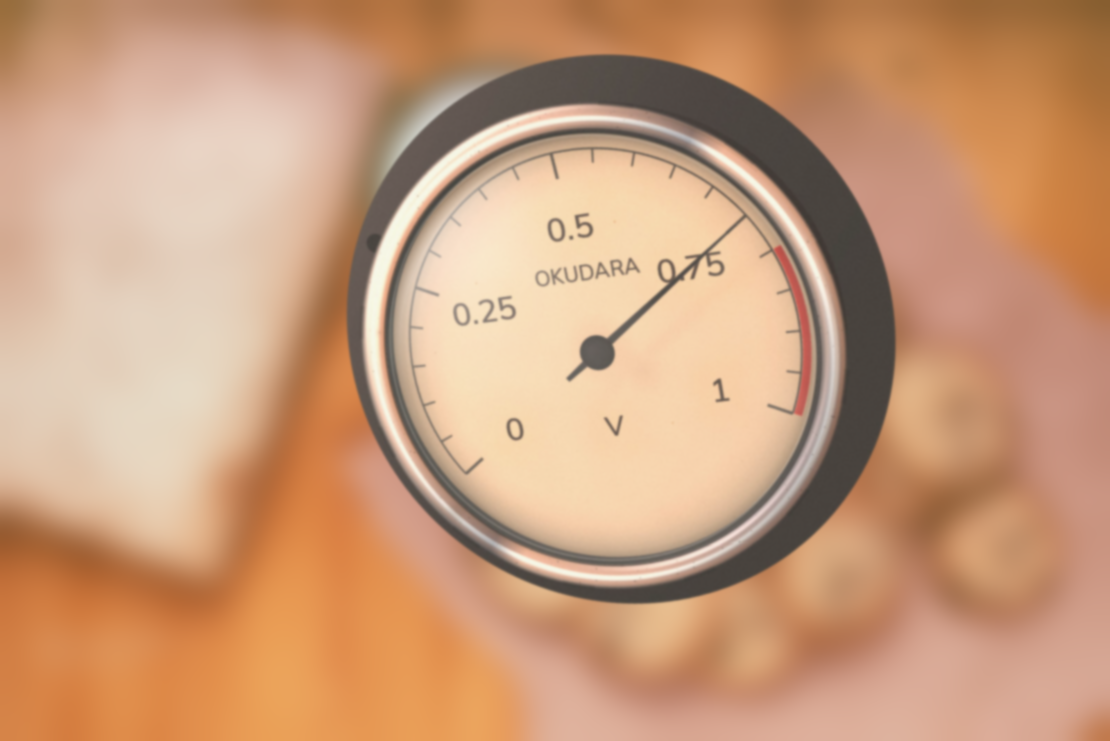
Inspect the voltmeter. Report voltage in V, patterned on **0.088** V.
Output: **0.75** V
